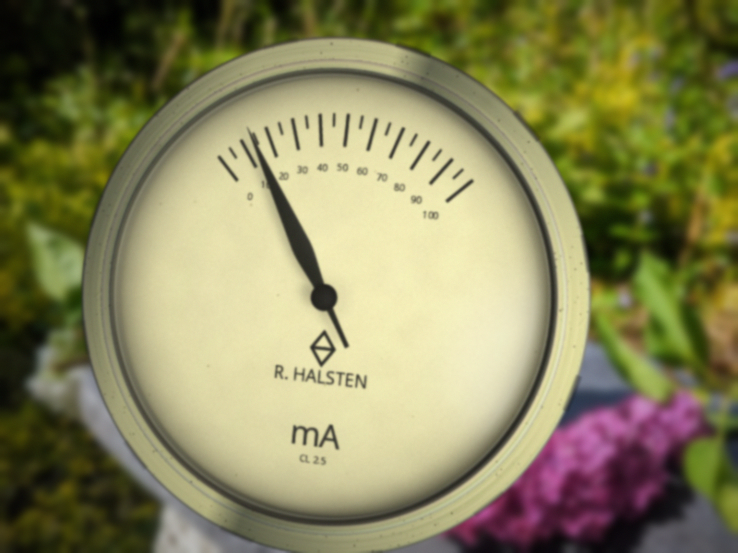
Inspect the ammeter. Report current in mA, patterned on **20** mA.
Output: **15** mA
